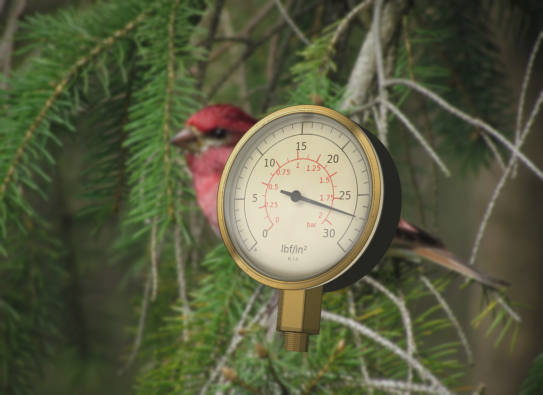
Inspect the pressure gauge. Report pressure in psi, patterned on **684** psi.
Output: **27** psi
